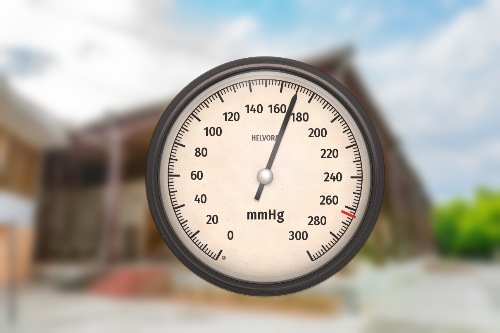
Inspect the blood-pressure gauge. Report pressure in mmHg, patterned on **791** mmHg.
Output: **170** mmHg
